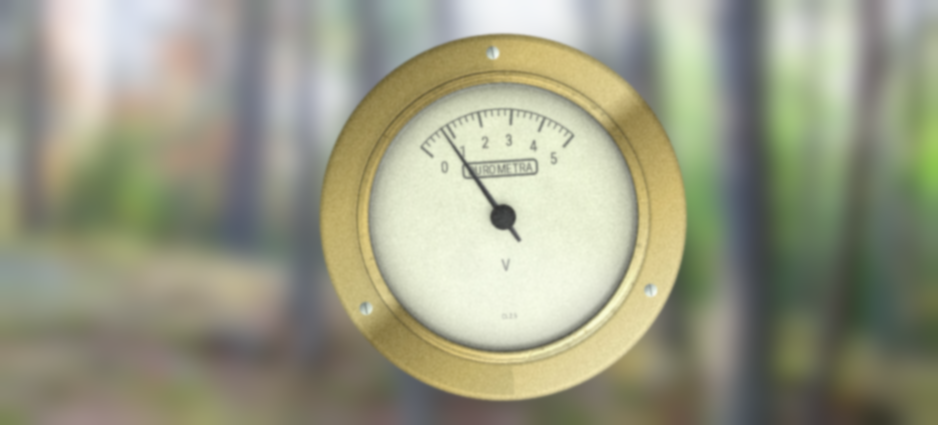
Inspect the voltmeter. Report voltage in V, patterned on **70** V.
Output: **0.8** V
